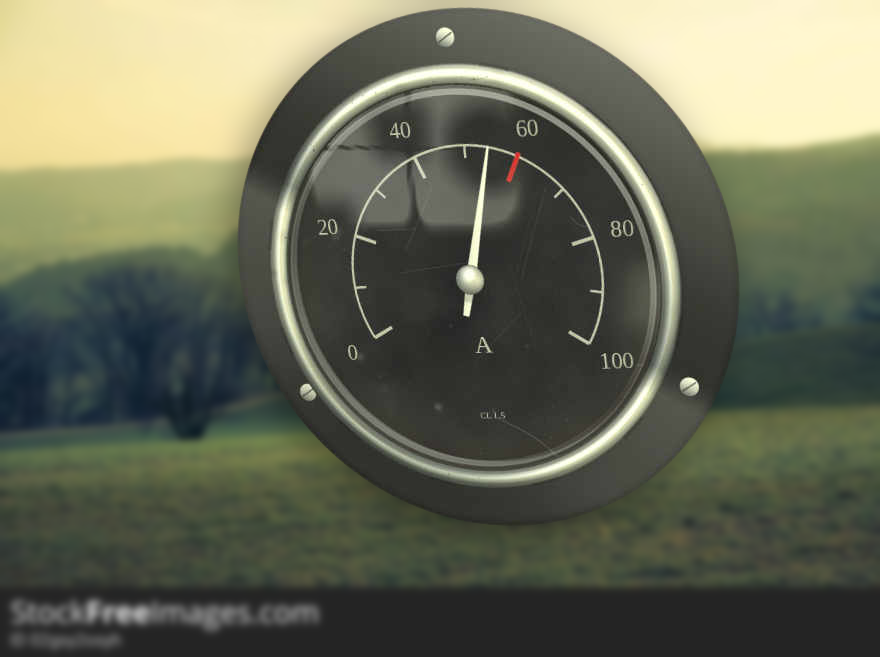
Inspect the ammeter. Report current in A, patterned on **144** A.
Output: **55** A
